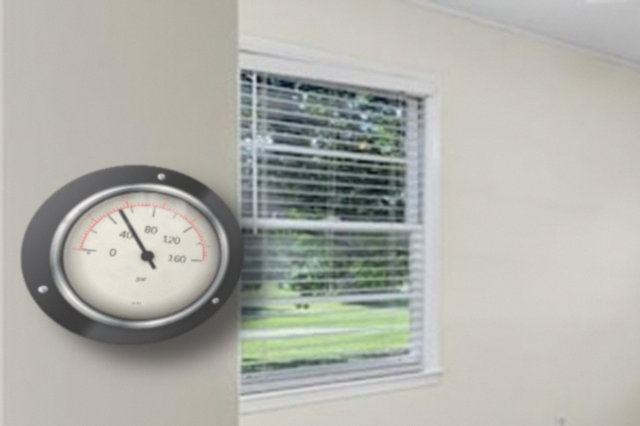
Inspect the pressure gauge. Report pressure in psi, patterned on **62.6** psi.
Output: **50** psi
